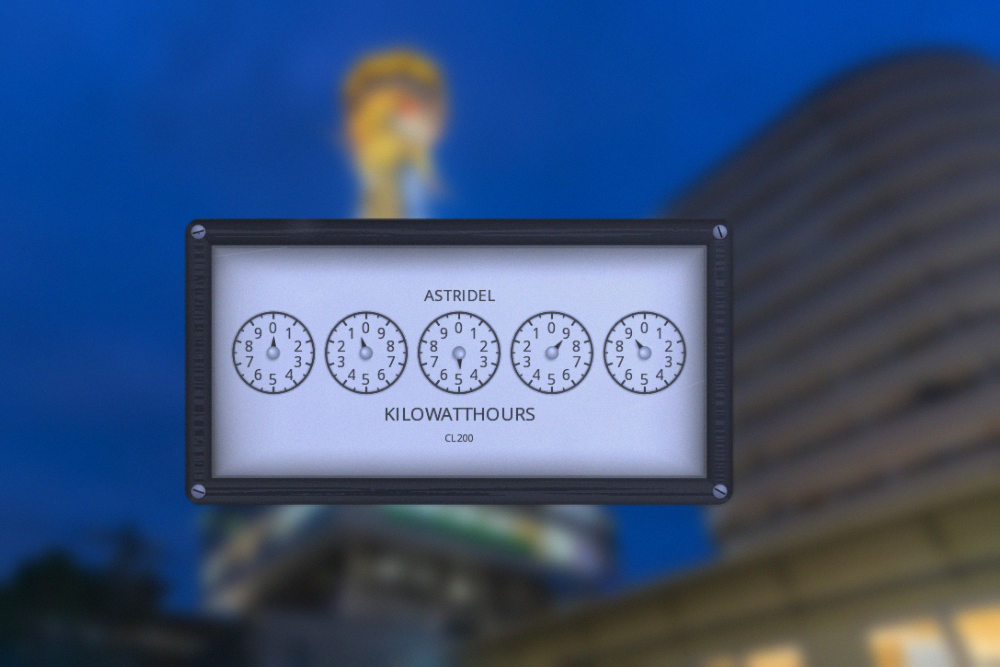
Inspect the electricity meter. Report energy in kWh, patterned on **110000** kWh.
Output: **489** kWh
